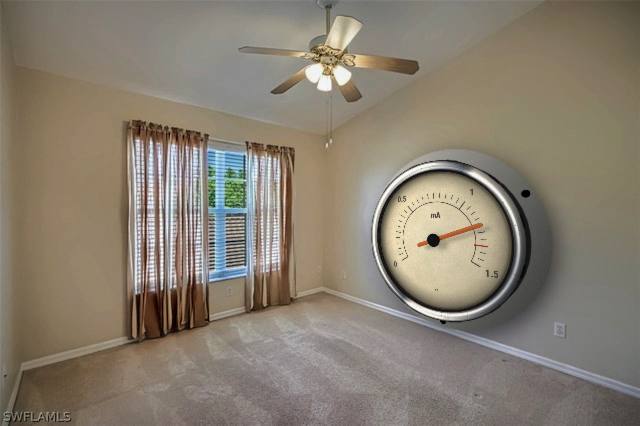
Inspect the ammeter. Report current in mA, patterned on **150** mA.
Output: **1.2** mA
